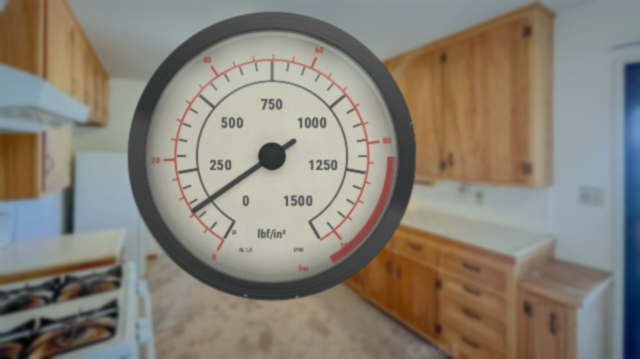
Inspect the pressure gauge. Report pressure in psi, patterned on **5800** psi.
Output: **125** psi
